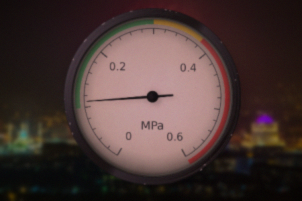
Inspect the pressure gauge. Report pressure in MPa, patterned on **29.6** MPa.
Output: **0.11** MPa
